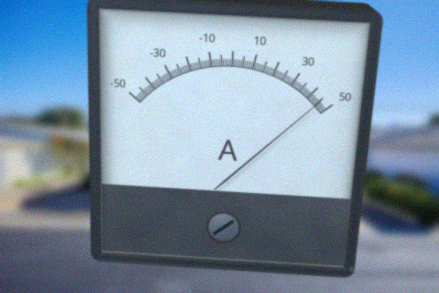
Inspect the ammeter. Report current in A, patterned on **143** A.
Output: **45** A
